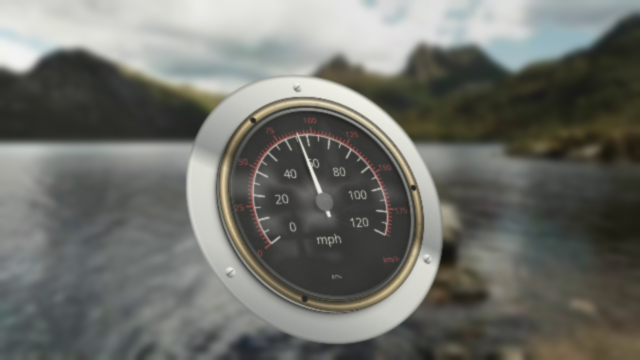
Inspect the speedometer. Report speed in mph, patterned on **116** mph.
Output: **55** mph
